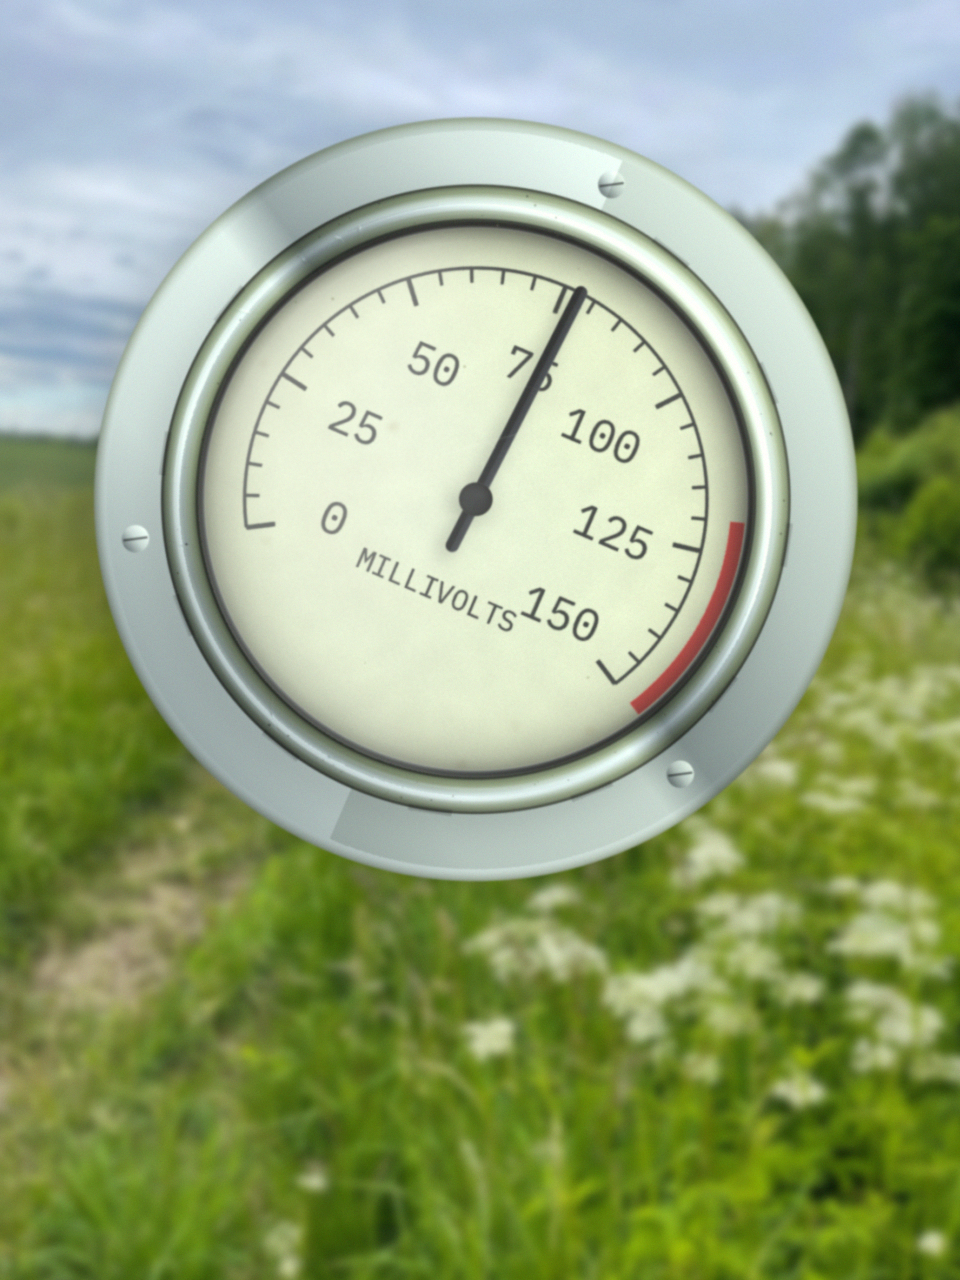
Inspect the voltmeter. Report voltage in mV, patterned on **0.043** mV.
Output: **77.5** mV
